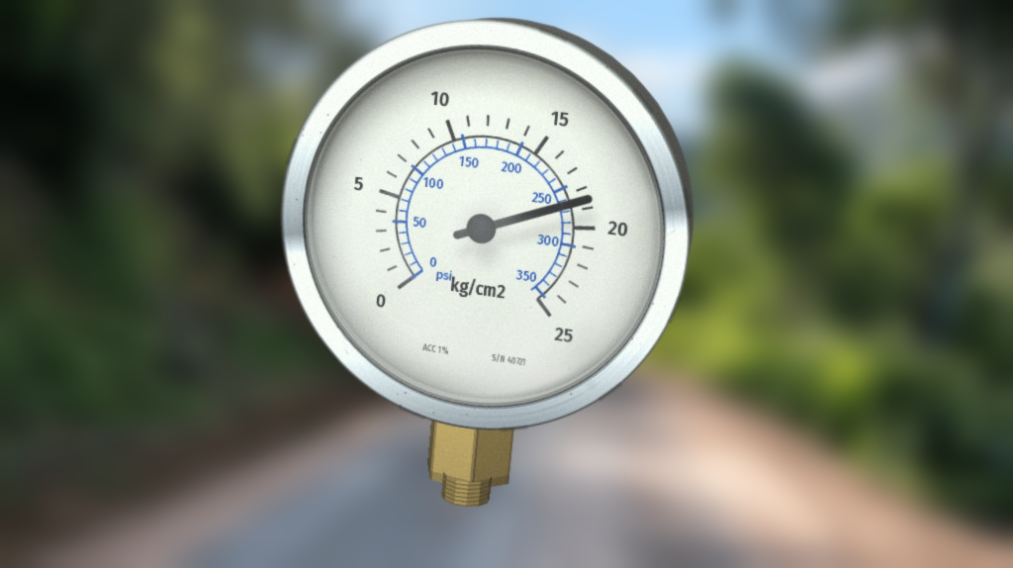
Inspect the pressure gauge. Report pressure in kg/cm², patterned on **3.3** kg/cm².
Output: **18.5** kg/cm²
